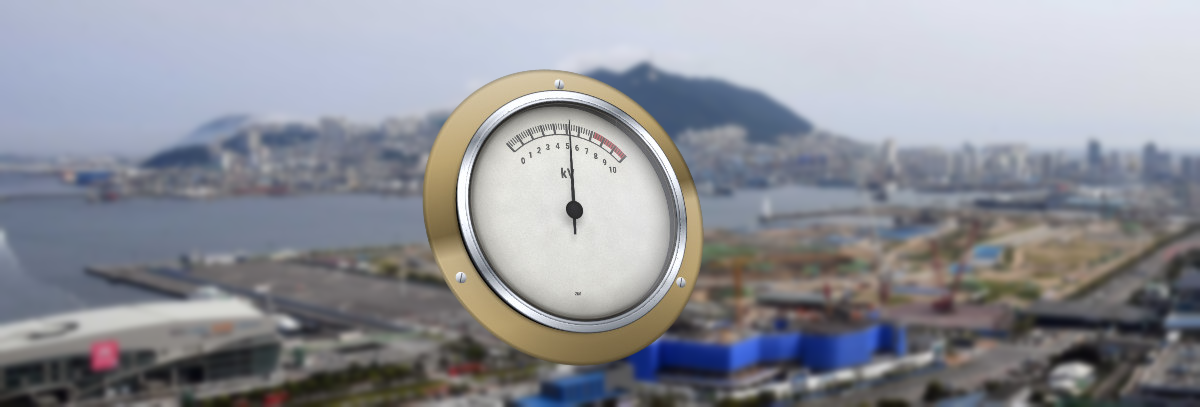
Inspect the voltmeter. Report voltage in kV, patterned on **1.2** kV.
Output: **5** kV
